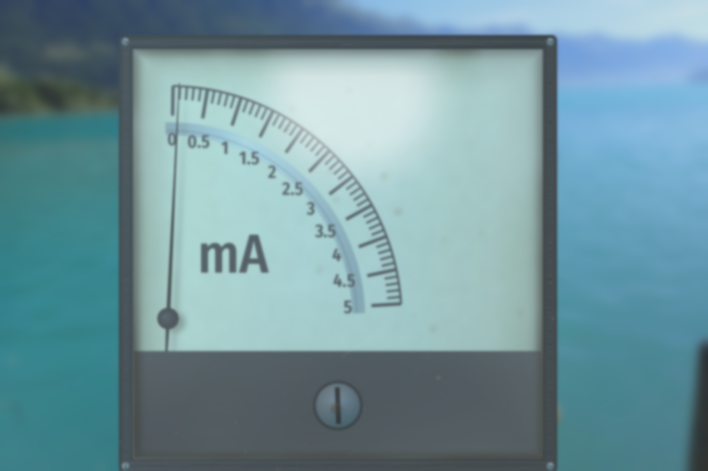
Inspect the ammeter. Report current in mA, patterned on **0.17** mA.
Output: **0.1** mA
